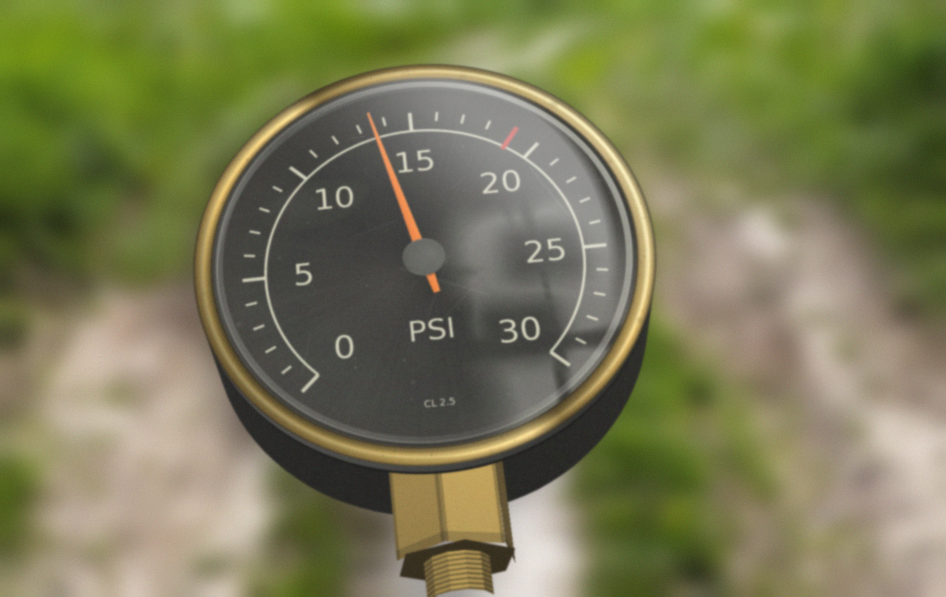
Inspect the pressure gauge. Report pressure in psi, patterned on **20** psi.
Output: **13.5** psi
